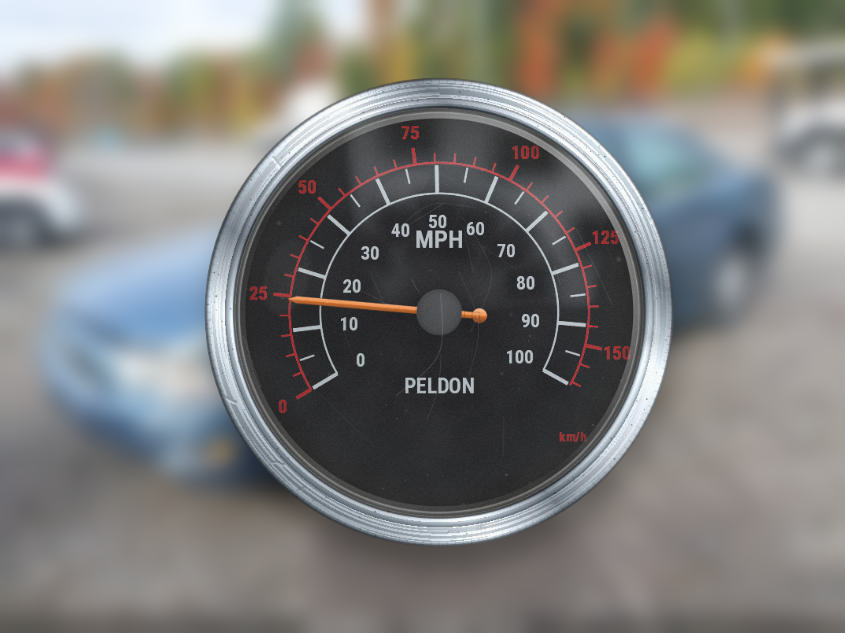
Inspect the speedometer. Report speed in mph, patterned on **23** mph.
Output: **15** mph
